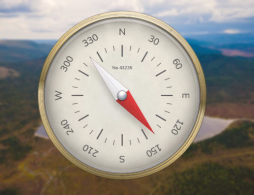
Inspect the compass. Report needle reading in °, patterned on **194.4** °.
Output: **140** °
